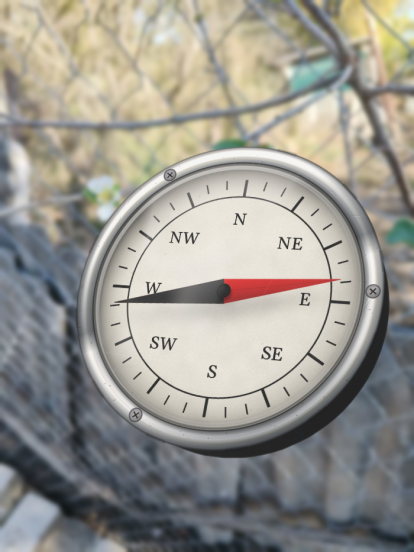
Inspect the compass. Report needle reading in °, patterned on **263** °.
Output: **80** °
